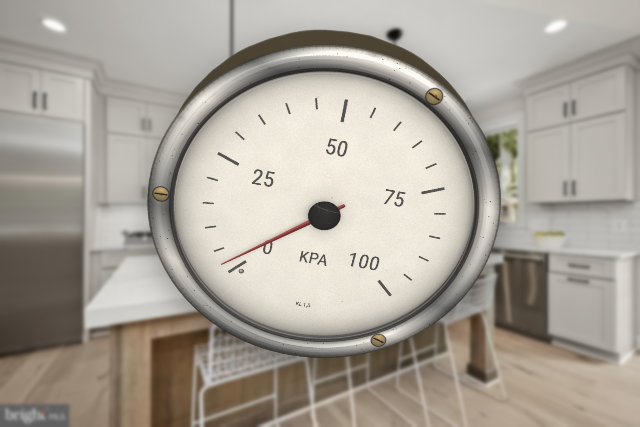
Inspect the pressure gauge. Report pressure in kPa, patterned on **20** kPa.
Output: **2.5** kPa
